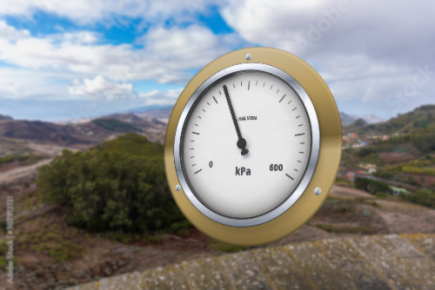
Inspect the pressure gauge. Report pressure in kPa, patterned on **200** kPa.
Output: **240** kPa
